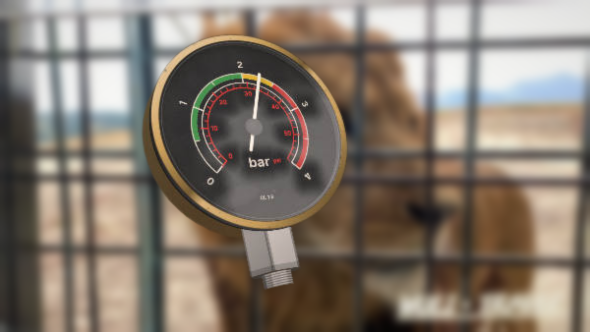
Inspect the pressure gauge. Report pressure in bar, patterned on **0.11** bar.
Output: **2.25** bar
